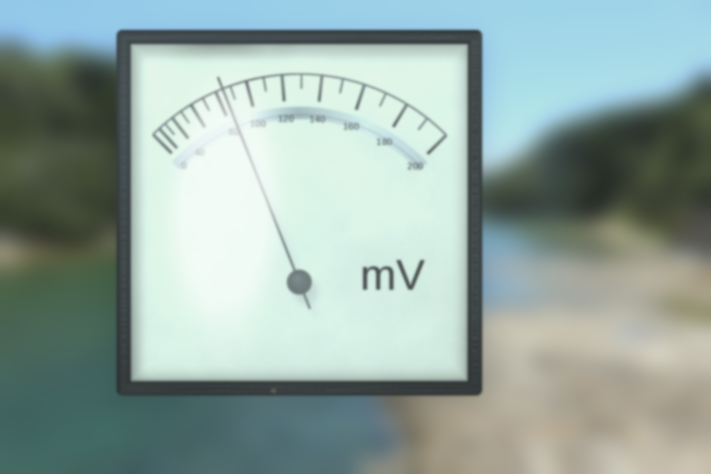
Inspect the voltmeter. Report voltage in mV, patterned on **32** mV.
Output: **85** mV
